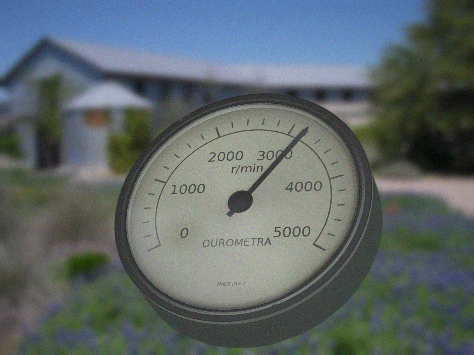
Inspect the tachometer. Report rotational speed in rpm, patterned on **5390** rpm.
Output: **3200** rpm
